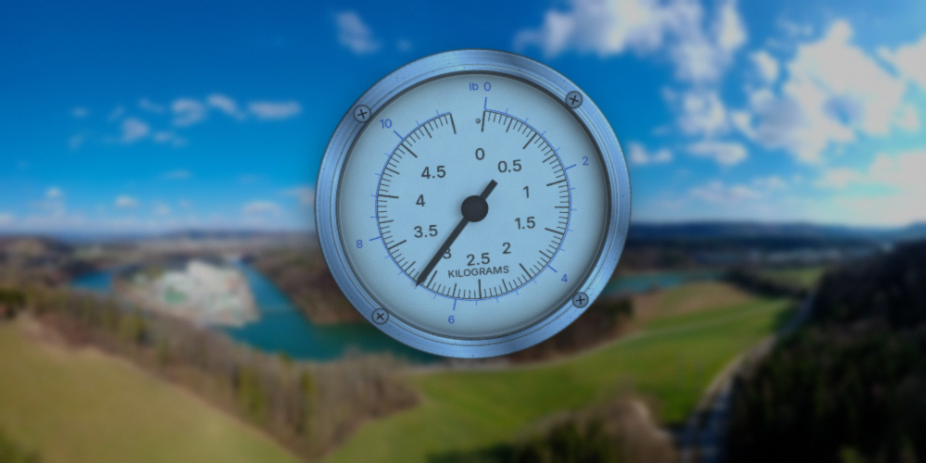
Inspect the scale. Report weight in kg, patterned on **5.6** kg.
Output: **3.1** kg
